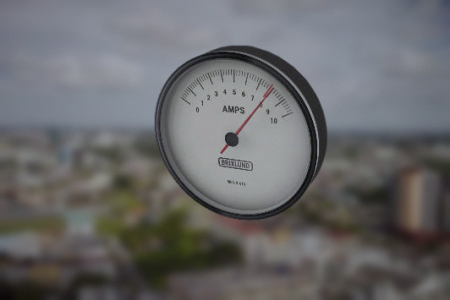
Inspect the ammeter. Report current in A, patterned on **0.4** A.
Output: **8** A
